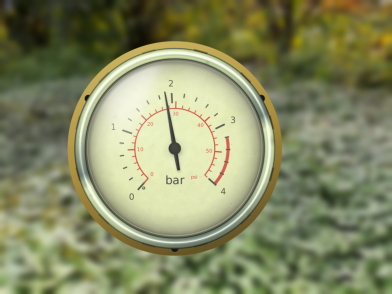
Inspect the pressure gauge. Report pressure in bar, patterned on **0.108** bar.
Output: **1.9** bar
